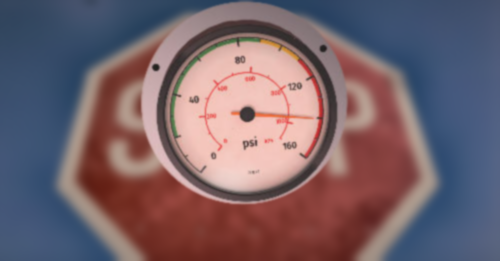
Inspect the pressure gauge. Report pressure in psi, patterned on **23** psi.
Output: **140** psi
